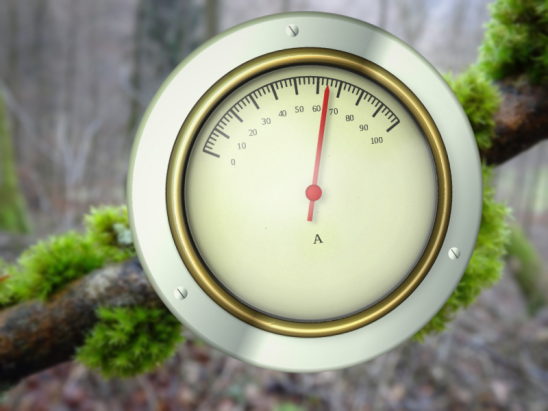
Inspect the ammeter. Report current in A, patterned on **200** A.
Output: **64** A
